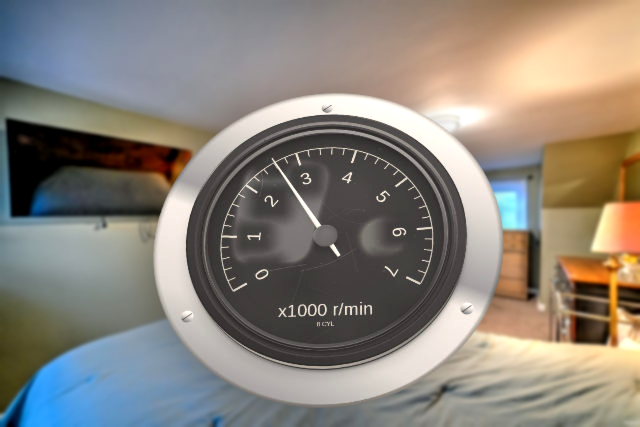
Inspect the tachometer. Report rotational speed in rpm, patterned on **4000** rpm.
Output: **2600** rpm
